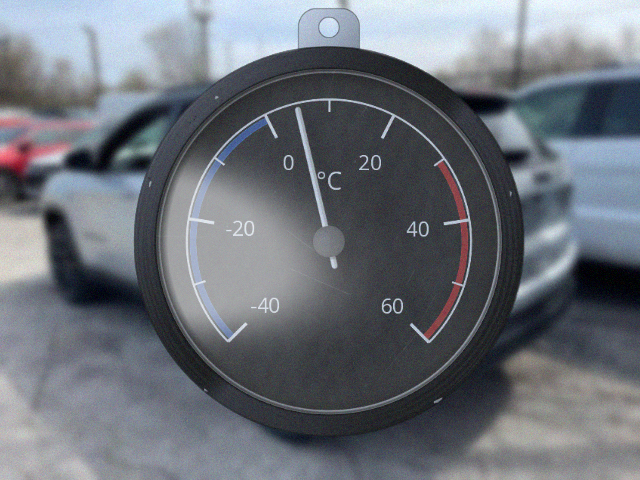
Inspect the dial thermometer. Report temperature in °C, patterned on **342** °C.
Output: **5** °C
